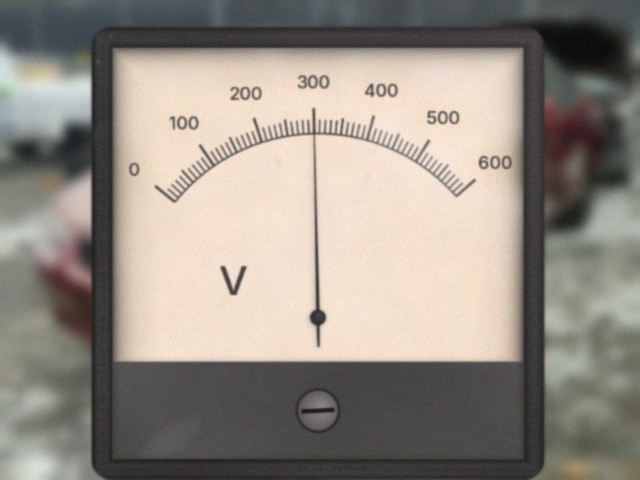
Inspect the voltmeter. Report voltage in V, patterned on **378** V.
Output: **300** V
